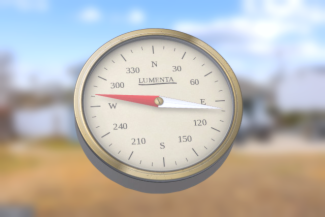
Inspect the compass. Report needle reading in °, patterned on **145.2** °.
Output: **280** °
